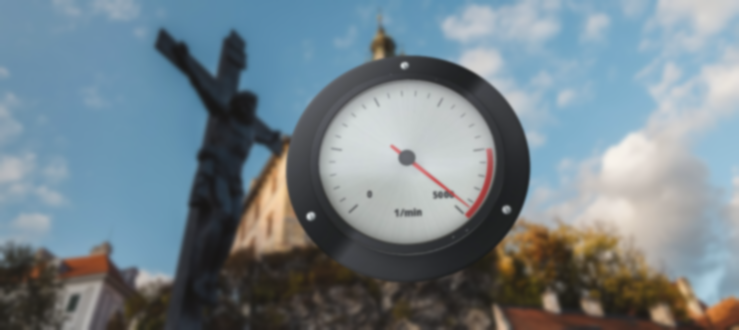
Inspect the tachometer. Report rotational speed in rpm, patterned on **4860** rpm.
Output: **4900** rpm
